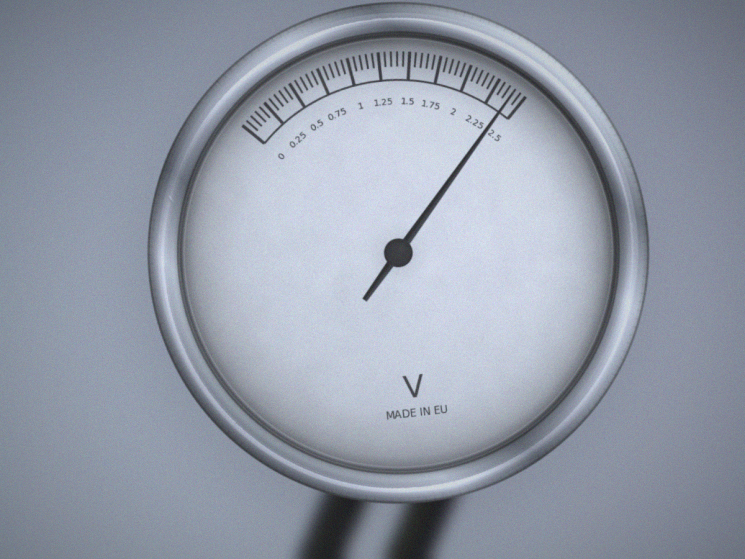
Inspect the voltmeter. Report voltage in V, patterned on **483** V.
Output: **2.4** V
